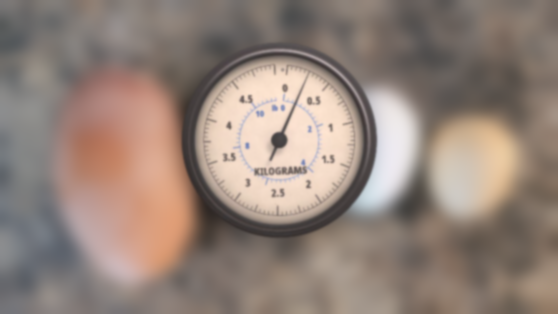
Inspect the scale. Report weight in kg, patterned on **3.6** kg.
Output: **0.25** kg
